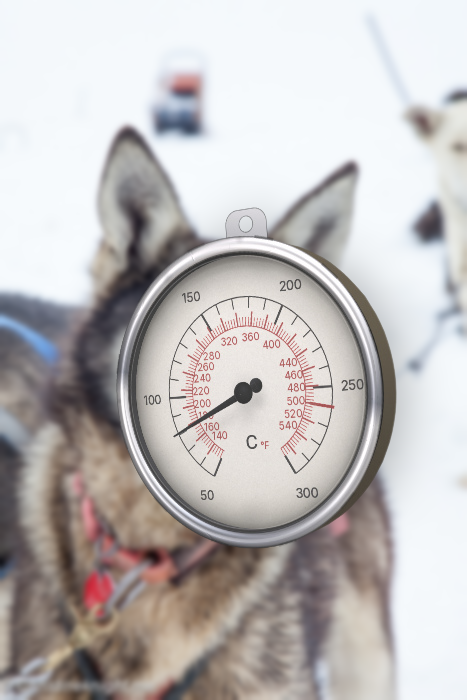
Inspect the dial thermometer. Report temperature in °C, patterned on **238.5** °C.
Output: **80** °C
